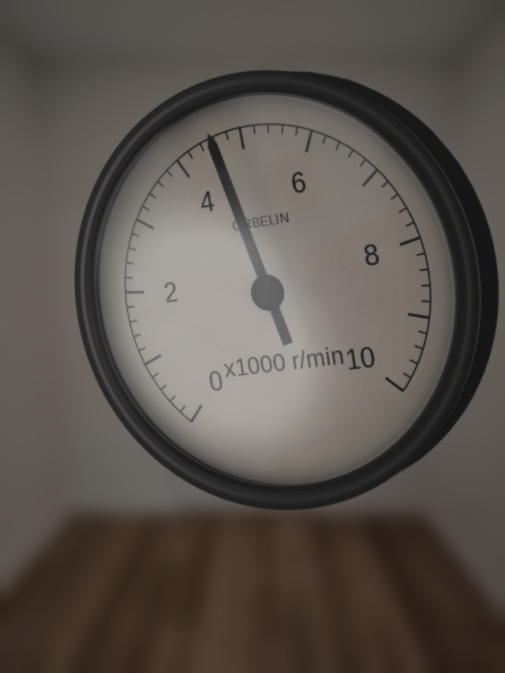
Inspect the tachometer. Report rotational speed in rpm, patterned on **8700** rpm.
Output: **4600** rpm
